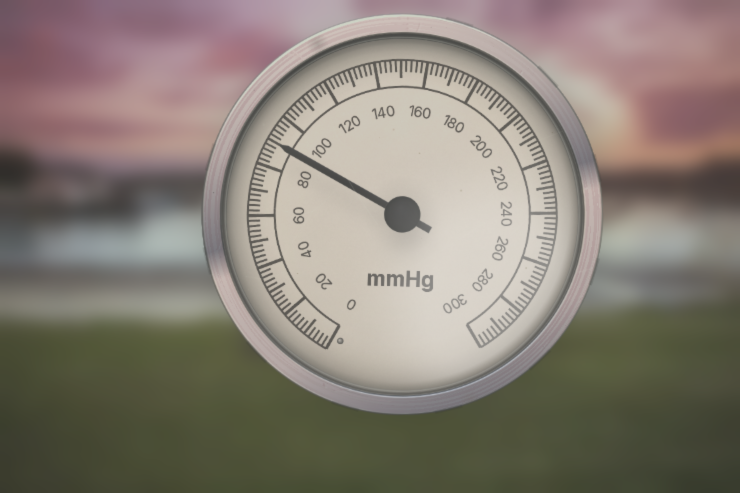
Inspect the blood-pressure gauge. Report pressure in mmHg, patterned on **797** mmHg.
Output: **90** mmHg
